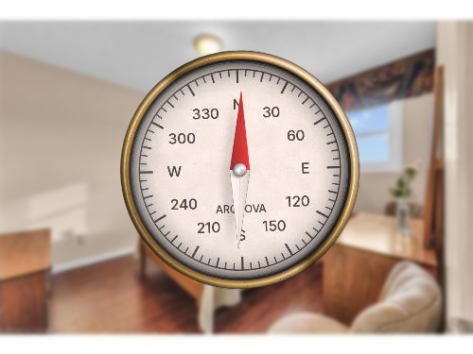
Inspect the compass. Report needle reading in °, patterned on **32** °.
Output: **2.5** °
